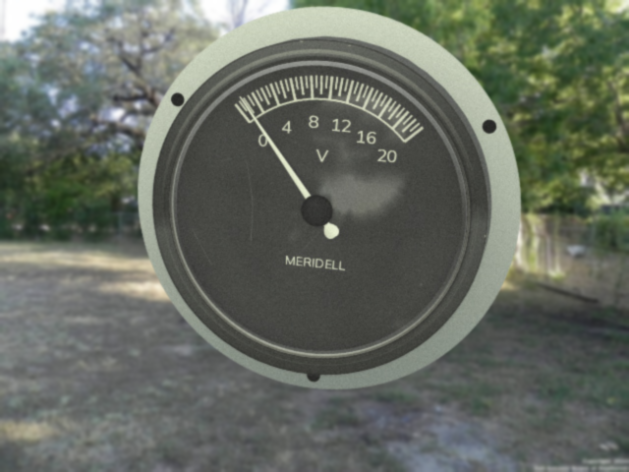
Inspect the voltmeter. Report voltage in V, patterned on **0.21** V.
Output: **1** V
